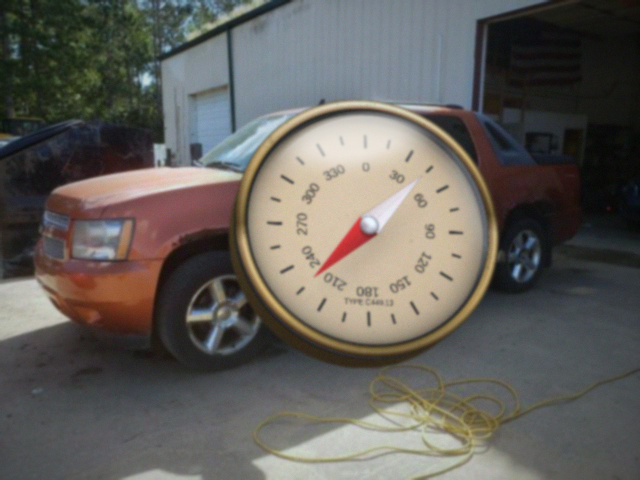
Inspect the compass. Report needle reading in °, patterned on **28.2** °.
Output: **225** °
